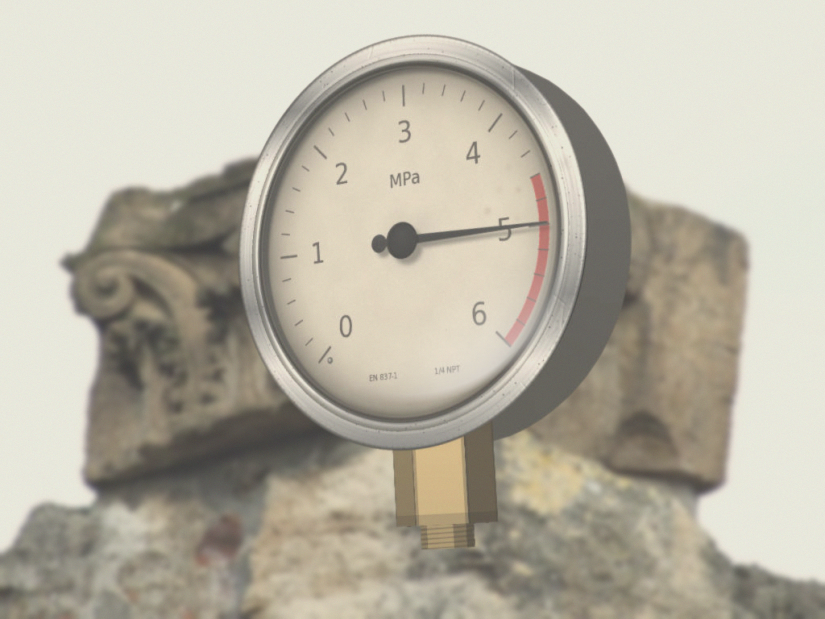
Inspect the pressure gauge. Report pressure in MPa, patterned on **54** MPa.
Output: **5** MPa
